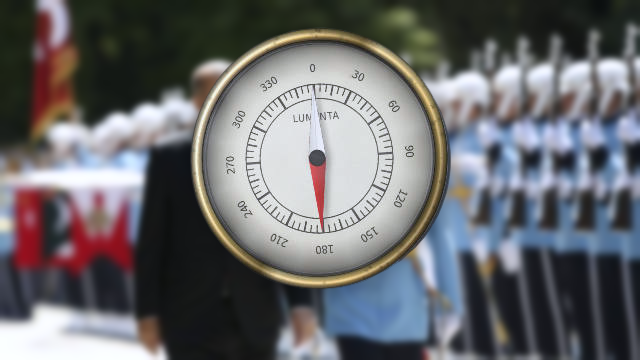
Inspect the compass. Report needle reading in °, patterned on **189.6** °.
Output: **180** °
